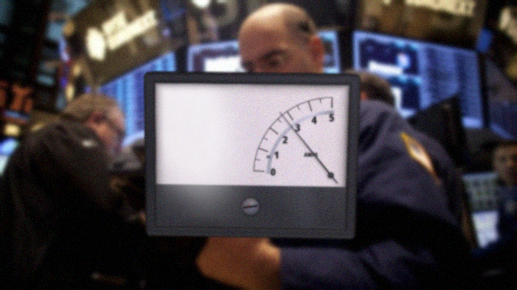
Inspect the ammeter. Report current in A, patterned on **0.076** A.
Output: **2.75** A
